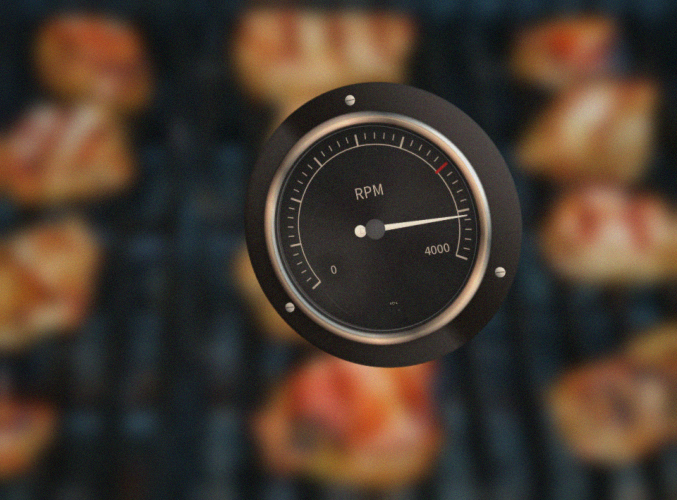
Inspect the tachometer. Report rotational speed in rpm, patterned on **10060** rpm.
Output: **3550** rpm
